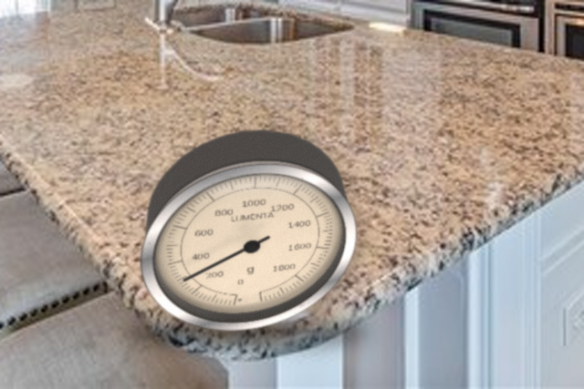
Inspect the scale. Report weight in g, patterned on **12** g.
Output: **300** g
